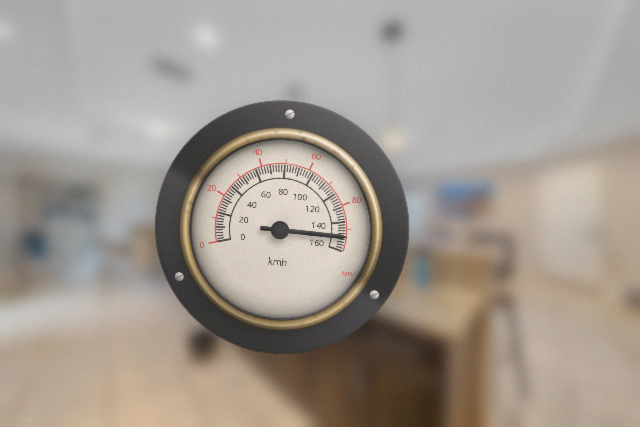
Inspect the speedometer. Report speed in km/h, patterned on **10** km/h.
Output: **150** km/h
